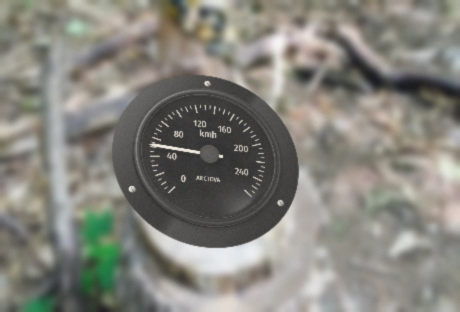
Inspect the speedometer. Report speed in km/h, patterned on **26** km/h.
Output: **50** km/h
